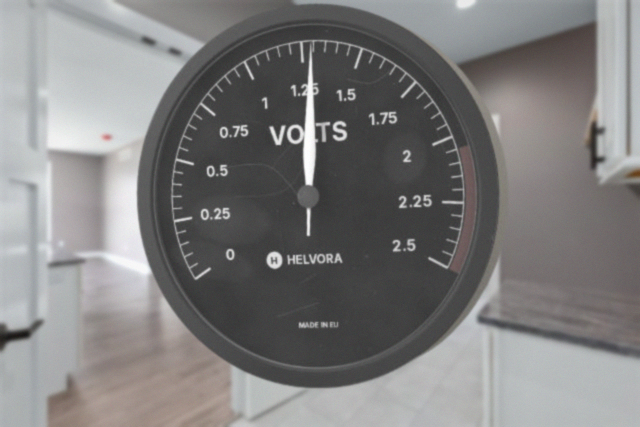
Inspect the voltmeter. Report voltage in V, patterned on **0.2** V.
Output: **1.3** V
